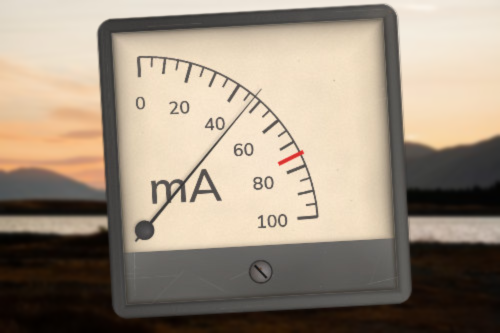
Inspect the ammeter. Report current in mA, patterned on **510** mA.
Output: **47.5** mA
